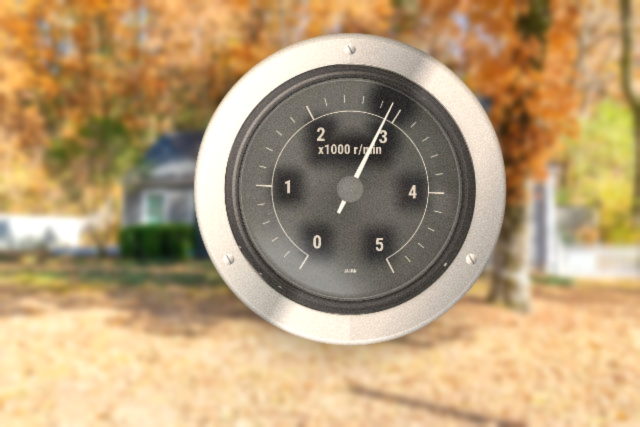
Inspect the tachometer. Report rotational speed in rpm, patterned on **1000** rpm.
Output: **2900** rpm
